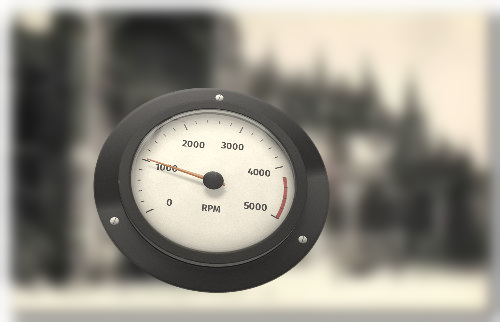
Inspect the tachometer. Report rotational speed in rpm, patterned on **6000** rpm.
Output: **1000** rpm
